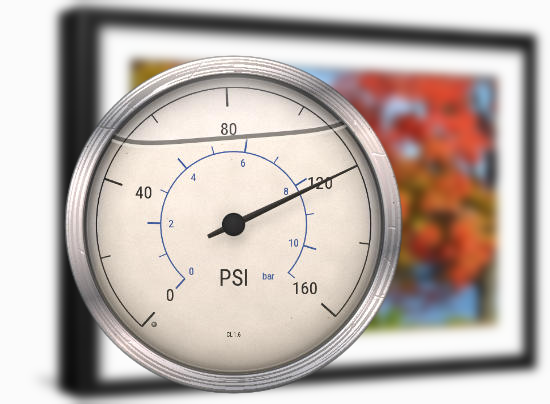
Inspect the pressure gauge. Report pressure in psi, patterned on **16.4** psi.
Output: **120** psi
